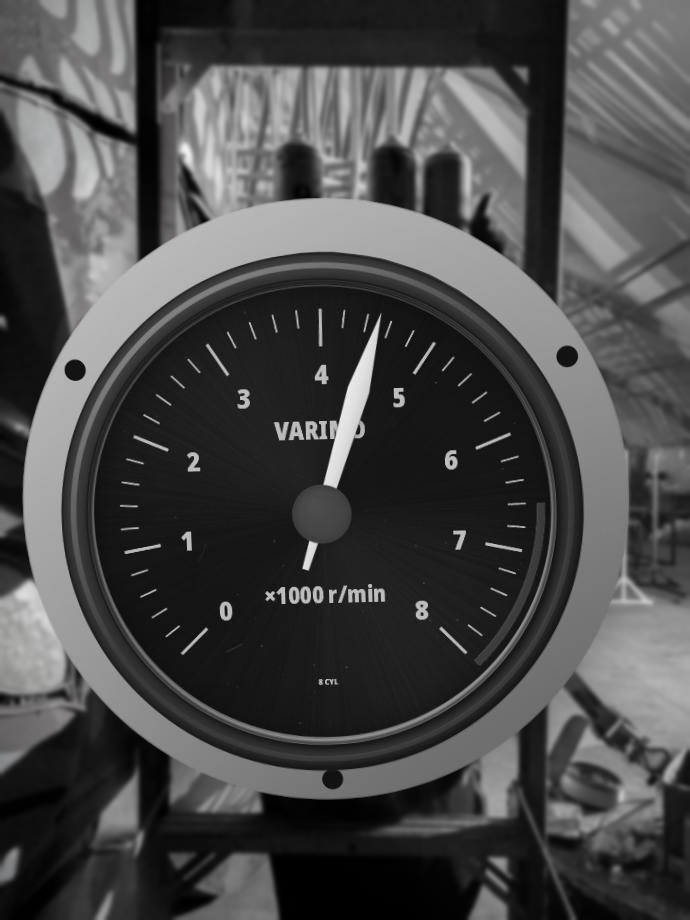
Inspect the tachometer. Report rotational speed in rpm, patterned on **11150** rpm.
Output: **4500** rpm
